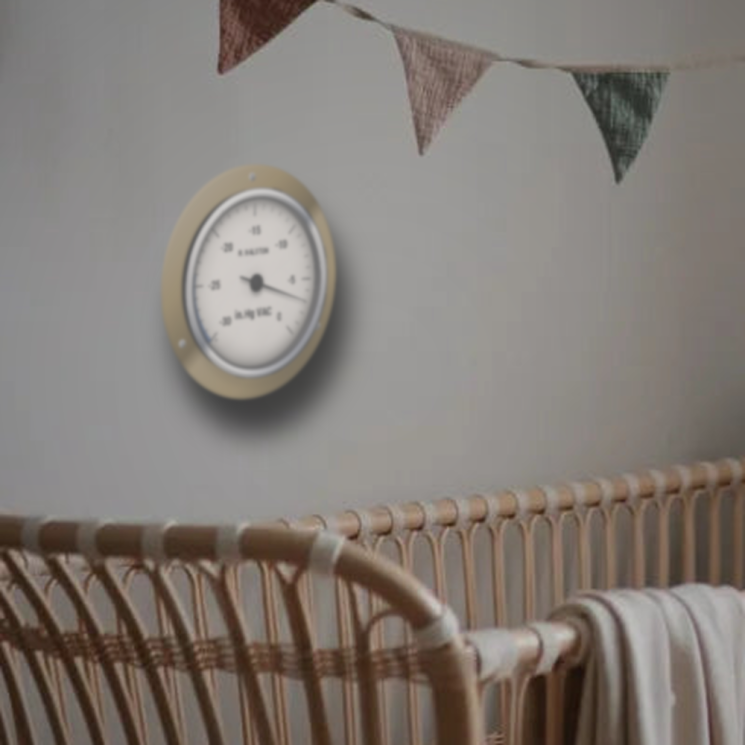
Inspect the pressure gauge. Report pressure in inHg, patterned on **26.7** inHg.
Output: **-3** inHg
